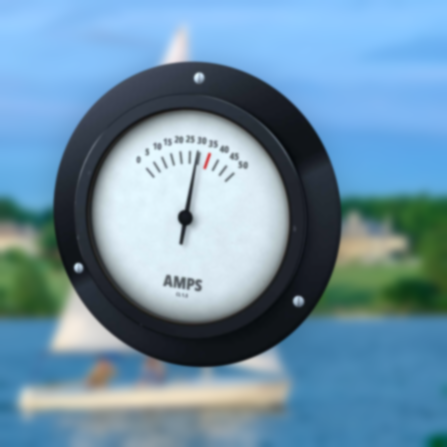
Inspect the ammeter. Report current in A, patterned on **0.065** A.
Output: **30** A
